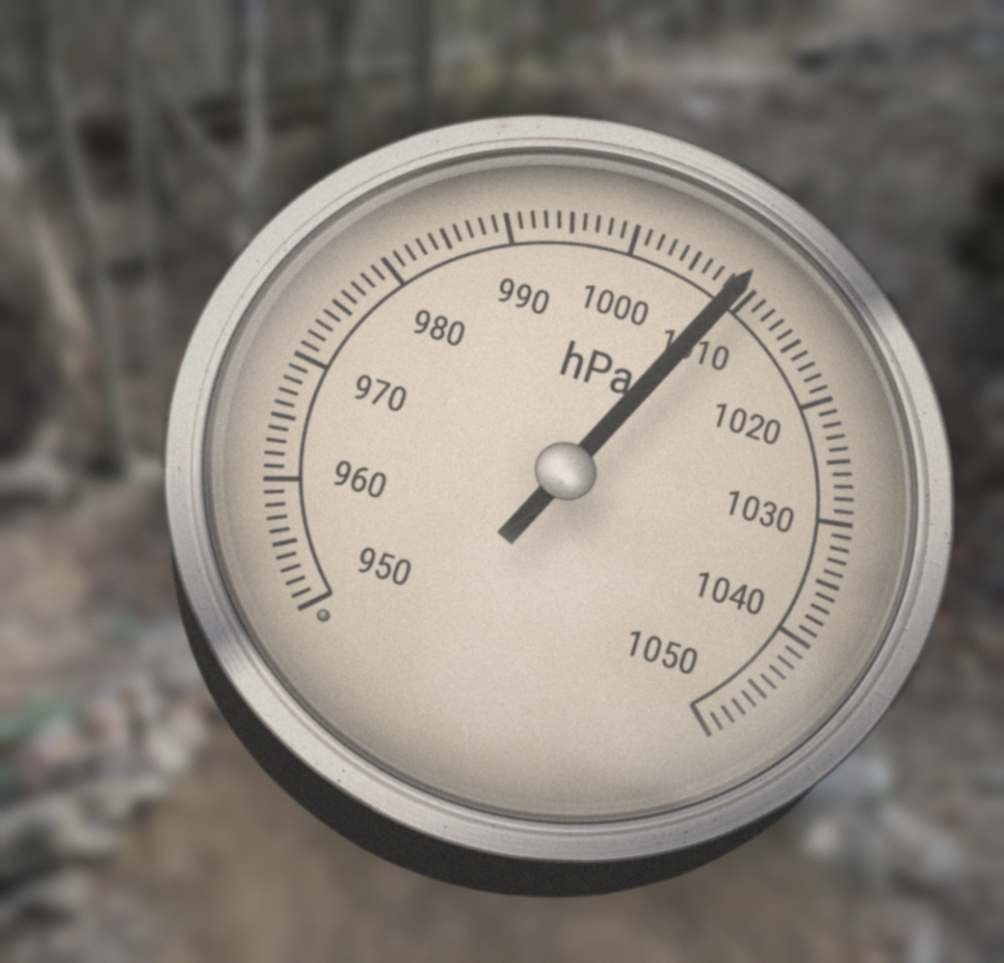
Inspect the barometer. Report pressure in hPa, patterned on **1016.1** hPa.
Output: **1009** hPa
